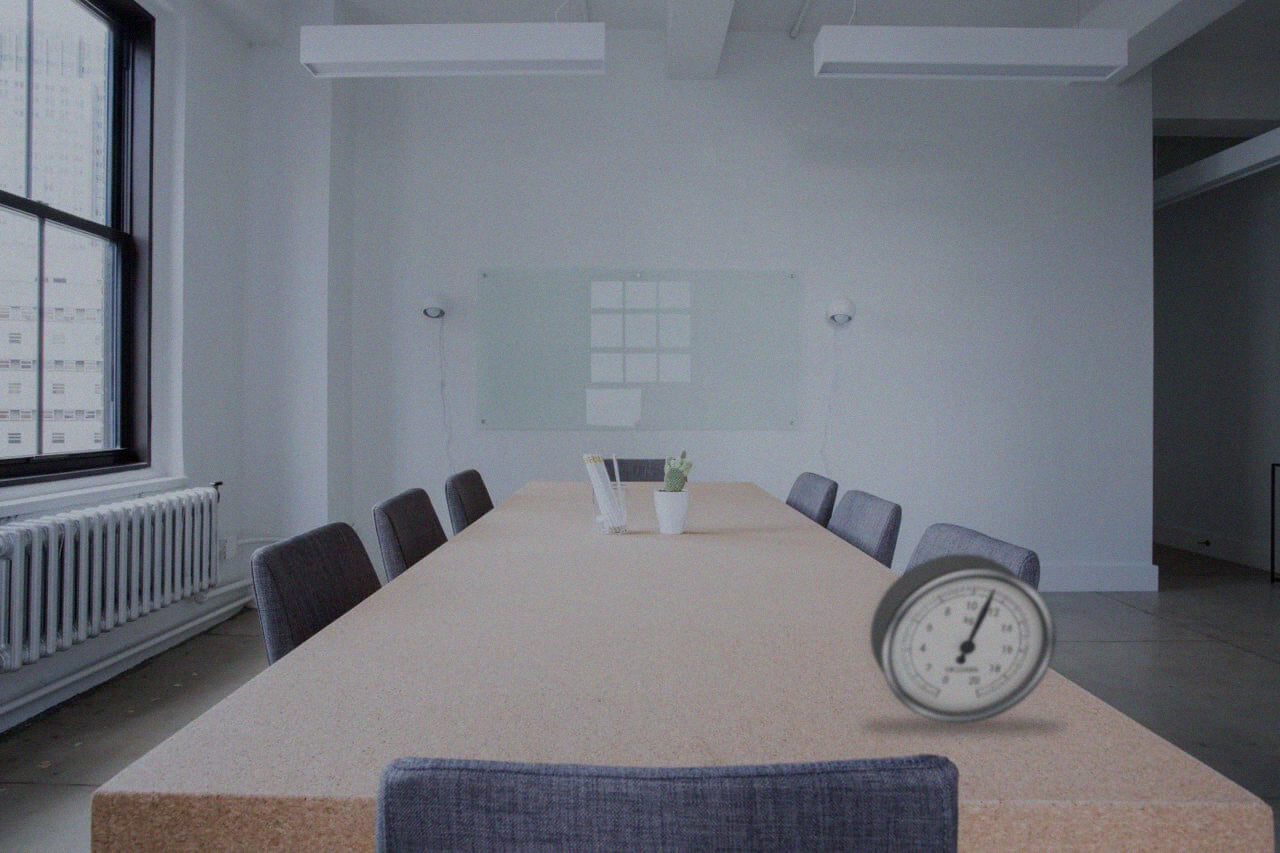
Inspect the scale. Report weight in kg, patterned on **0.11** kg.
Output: **11** kg
